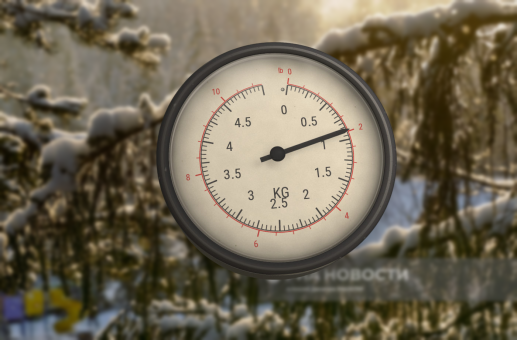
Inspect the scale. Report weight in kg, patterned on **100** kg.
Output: **0.9** kg
